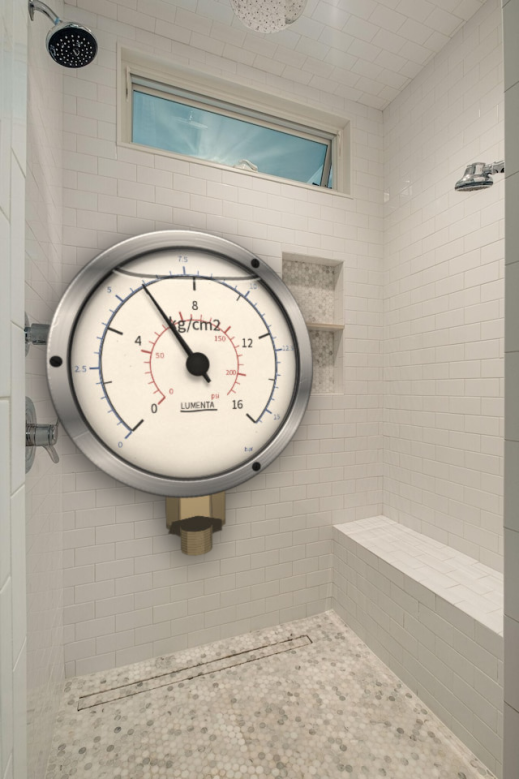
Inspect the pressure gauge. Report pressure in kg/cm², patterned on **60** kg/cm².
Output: **6** kg/cm²
